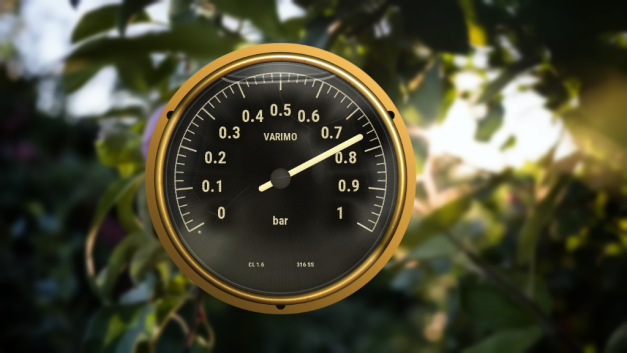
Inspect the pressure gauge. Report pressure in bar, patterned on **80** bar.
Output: **0.76** bar
